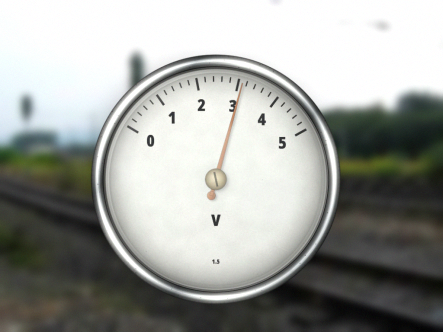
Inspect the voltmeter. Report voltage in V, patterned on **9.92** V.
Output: **3.1** V
